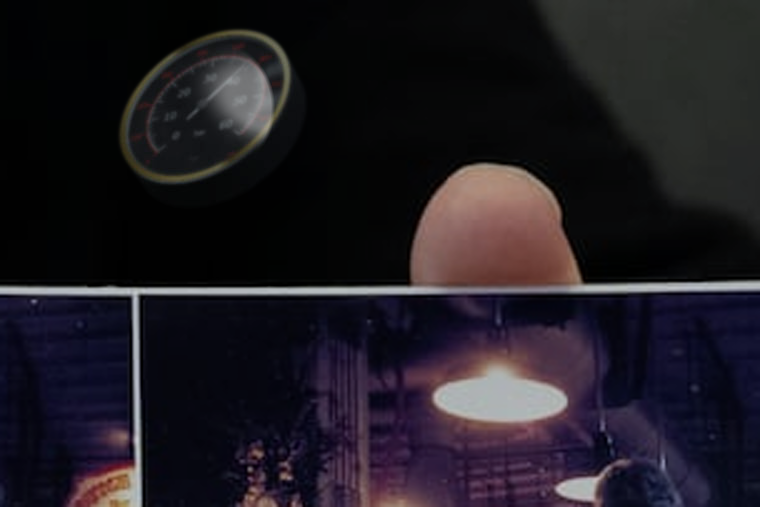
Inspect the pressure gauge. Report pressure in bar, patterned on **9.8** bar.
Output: **40** bar
